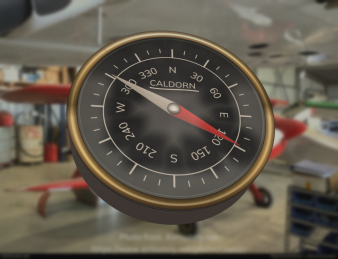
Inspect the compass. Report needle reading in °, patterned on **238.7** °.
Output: **120** °
